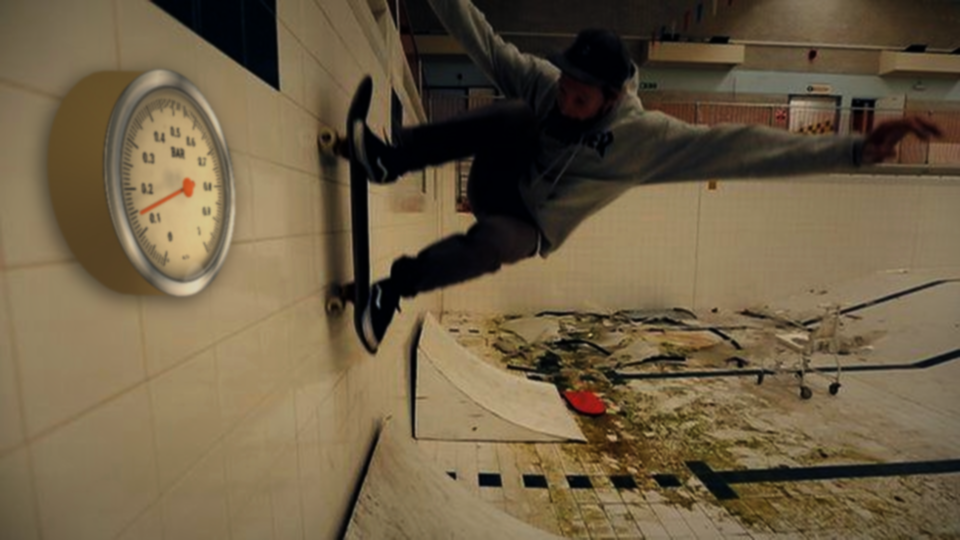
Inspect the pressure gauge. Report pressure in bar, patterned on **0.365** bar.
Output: **0.15** bar
